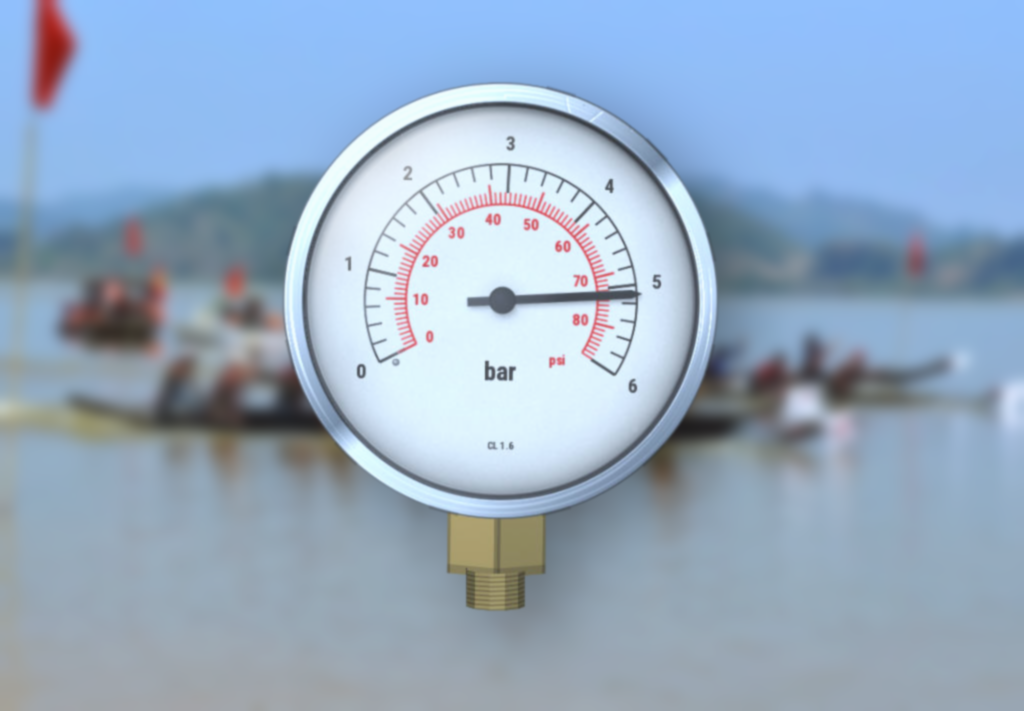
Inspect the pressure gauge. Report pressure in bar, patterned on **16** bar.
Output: **5.1** bar
